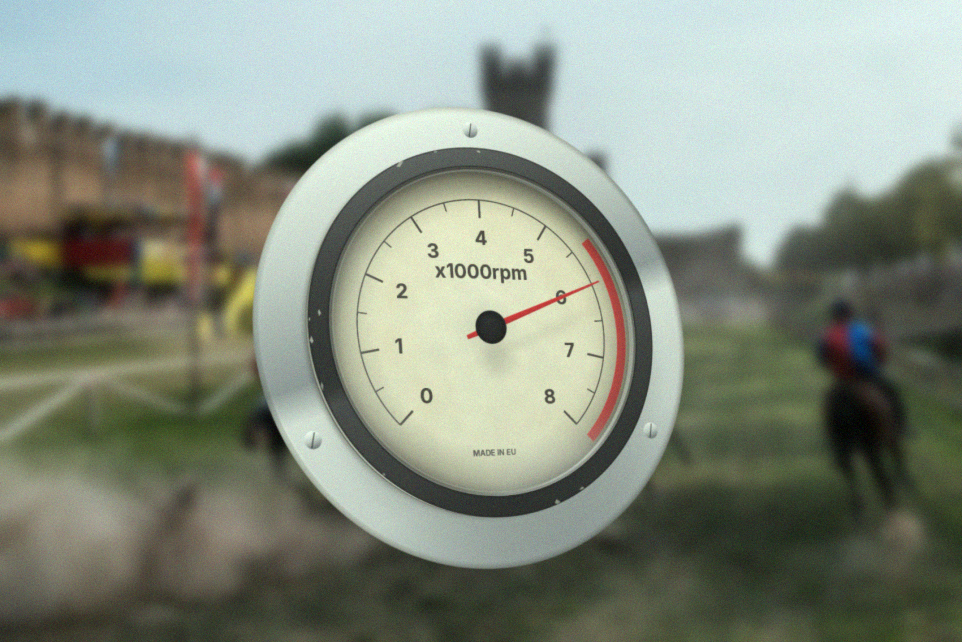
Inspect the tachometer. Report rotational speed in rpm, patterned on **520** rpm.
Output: **6000** rpm
